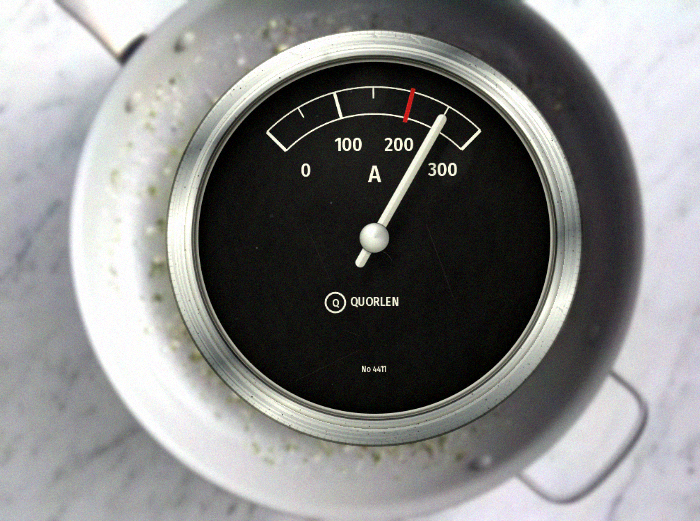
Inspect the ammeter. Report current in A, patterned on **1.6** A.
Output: **250** A
